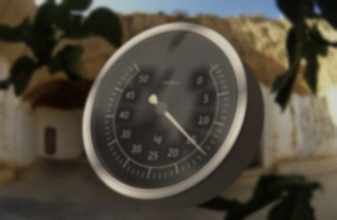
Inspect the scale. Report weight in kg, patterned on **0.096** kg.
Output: **15** kg
